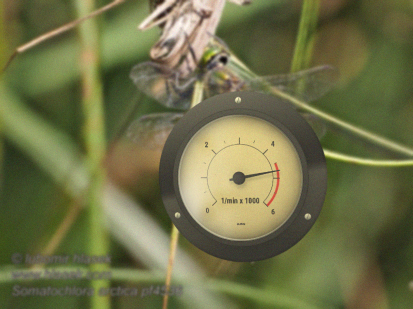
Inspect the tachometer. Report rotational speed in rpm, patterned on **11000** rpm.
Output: **4750** rpm
